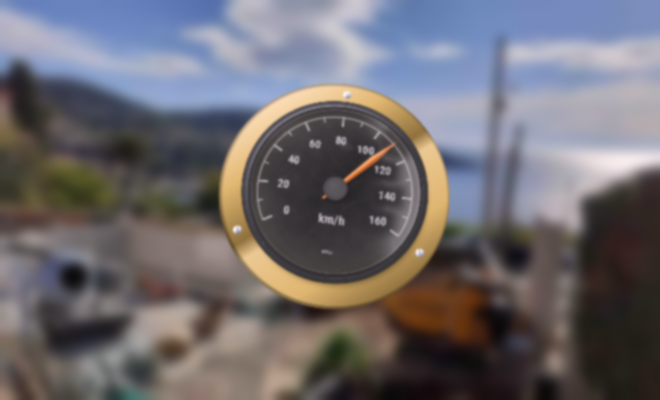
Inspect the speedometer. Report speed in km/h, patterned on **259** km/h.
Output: **110** km/h
